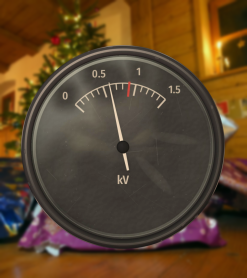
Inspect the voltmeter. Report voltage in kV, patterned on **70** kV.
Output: **0.6** kV
